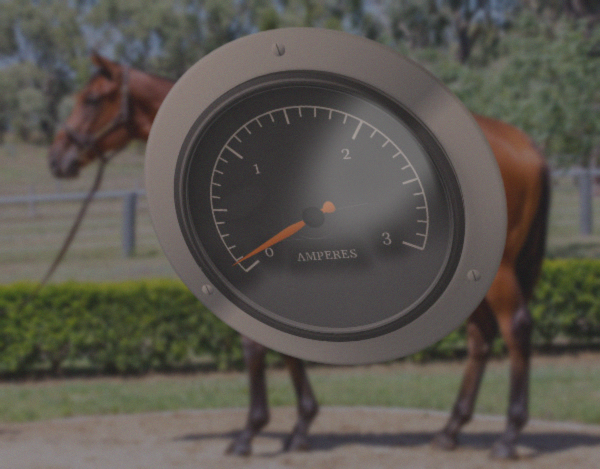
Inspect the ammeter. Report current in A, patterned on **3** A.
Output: **0.1** A
